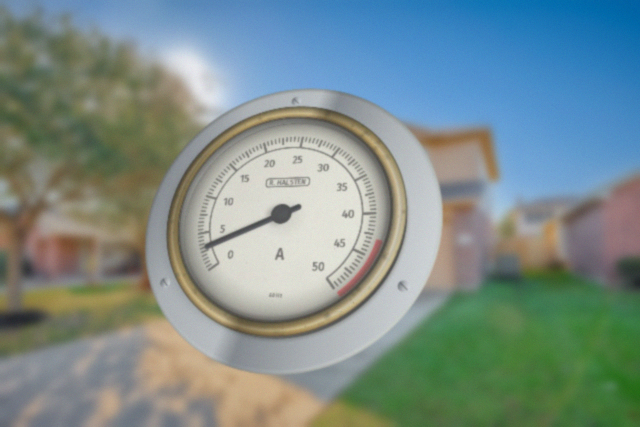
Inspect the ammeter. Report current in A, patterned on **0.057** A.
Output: **2.5** A
